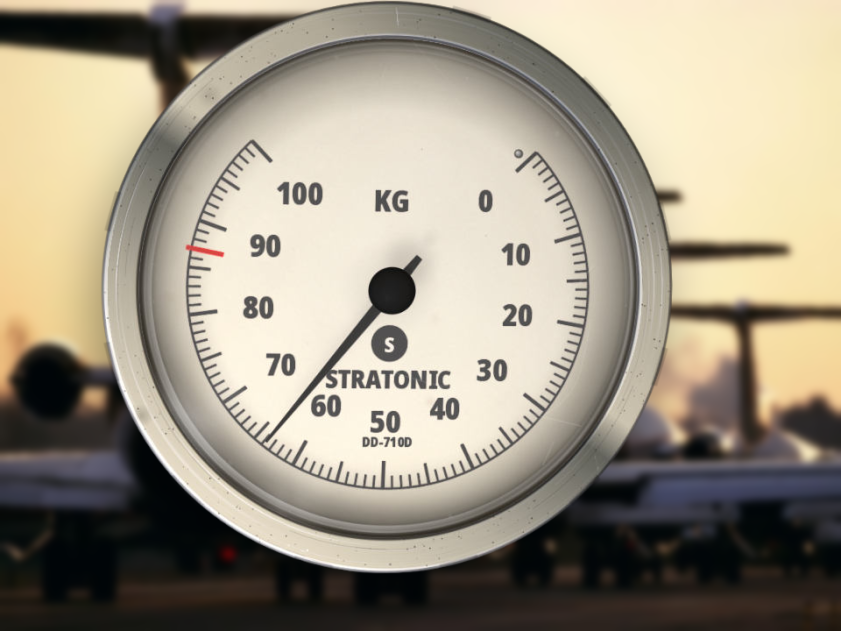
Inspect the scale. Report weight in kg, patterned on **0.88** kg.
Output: **64** kg
